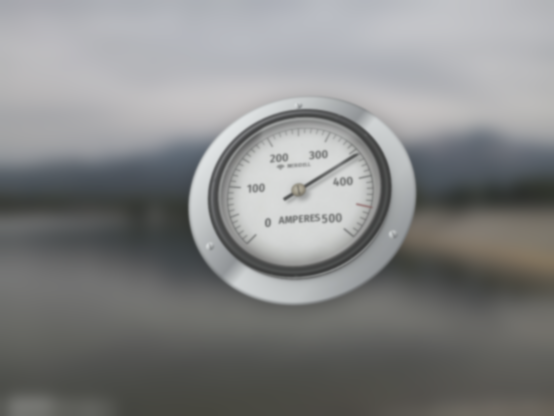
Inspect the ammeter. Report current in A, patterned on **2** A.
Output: **360** A
